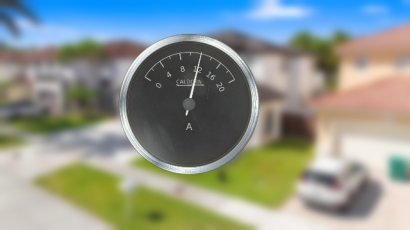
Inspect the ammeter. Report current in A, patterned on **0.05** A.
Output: **12** A
